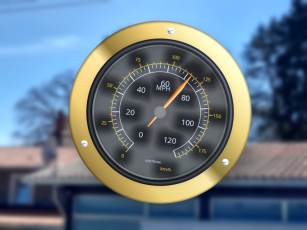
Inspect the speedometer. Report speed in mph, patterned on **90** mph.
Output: **72** mph
